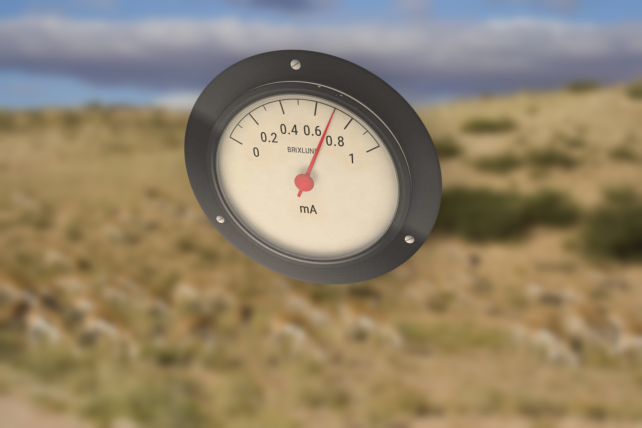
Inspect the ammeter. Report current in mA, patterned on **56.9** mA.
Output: **0.7** mA
